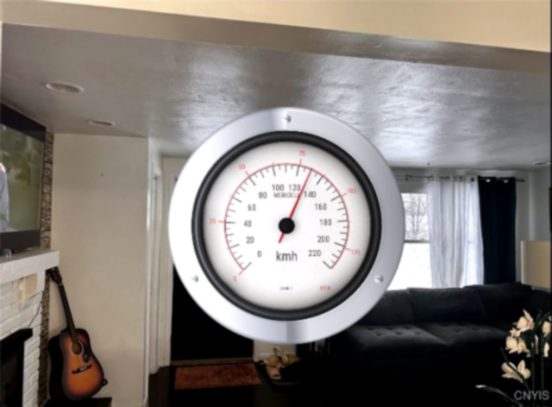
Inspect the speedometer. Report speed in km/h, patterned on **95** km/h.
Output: **130** km/h
